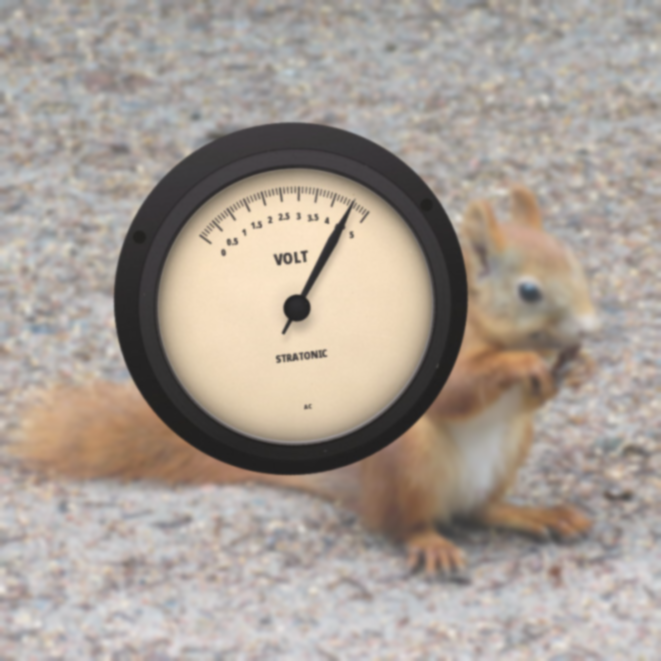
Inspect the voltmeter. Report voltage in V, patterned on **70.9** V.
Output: **4.5** V
